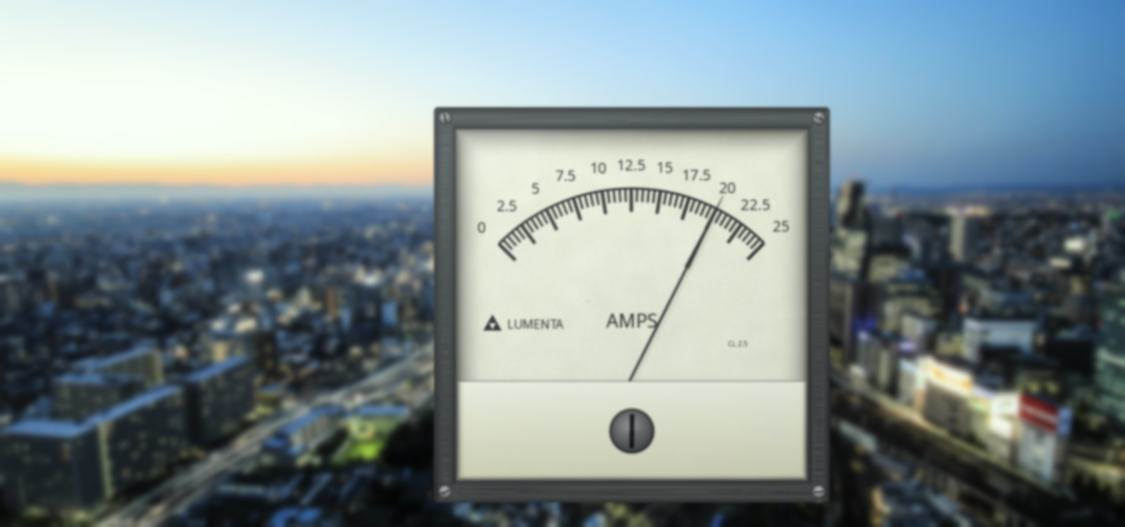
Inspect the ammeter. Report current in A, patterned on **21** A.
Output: **20** A
